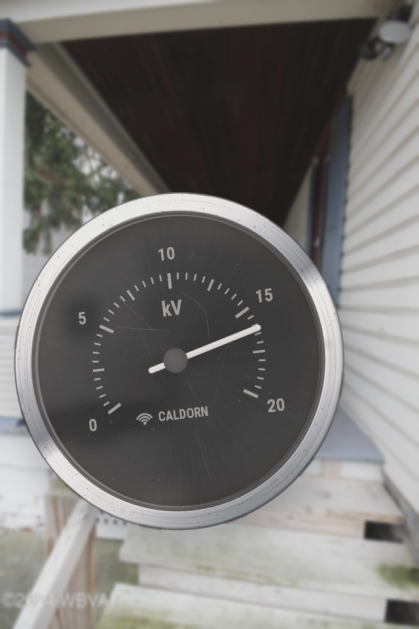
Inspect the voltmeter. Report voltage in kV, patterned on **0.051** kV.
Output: **16.25** kV
